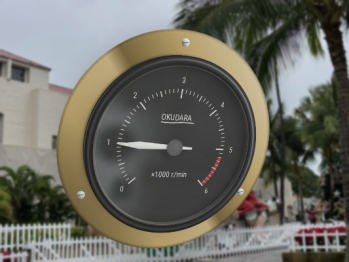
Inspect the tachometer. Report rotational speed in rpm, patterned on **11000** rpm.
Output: **1000** rpm
